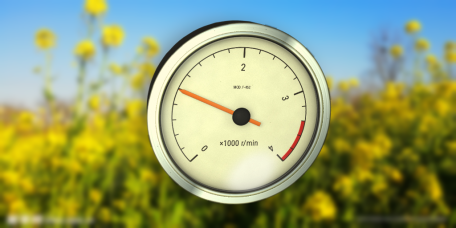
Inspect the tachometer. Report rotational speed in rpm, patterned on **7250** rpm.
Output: **1000** rpm
